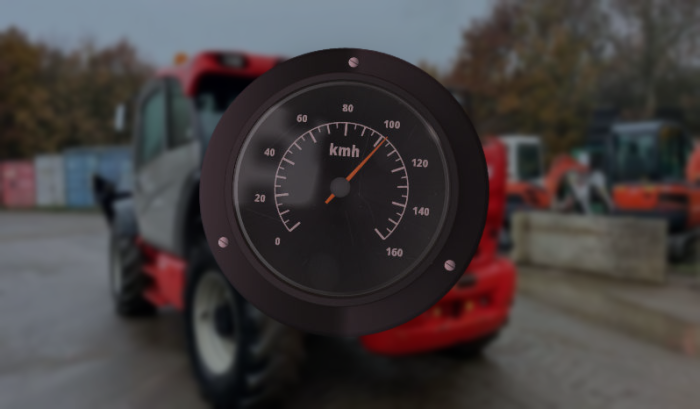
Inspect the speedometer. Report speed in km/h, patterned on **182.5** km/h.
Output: **102.5** km/h
